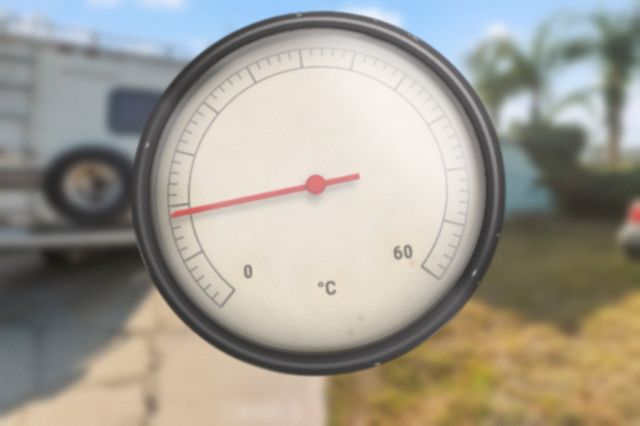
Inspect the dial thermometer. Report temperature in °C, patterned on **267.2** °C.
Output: **9** °C
